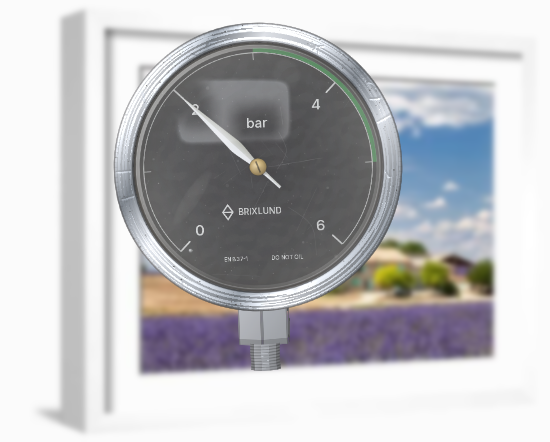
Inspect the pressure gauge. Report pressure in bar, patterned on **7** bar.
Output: **2** bar
